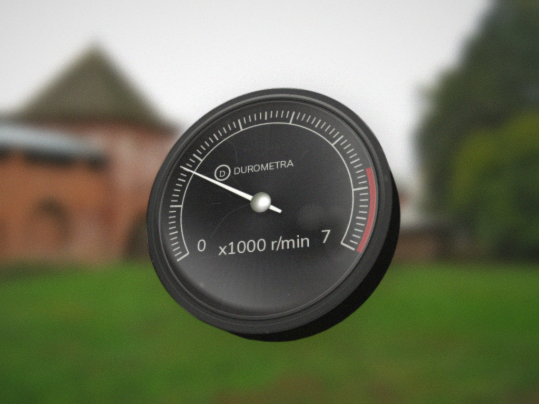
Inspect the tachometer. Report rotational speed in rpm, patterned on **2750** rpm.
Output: **1700** rpm
